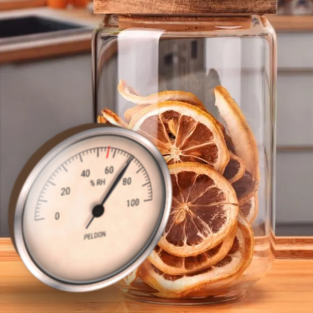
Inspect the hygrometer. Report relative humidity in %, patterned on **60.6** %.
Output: **70** %
